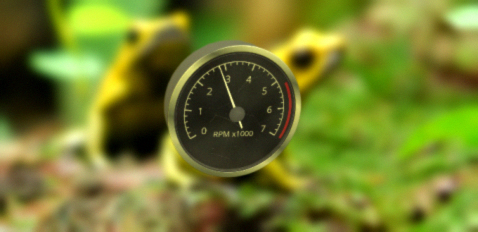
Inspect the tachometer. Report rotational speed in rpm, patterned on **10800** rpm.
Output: **2800** rpm
